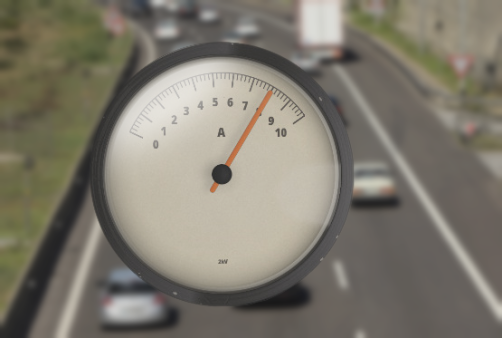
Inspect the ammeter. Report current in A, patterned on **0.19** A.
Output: **8** A
